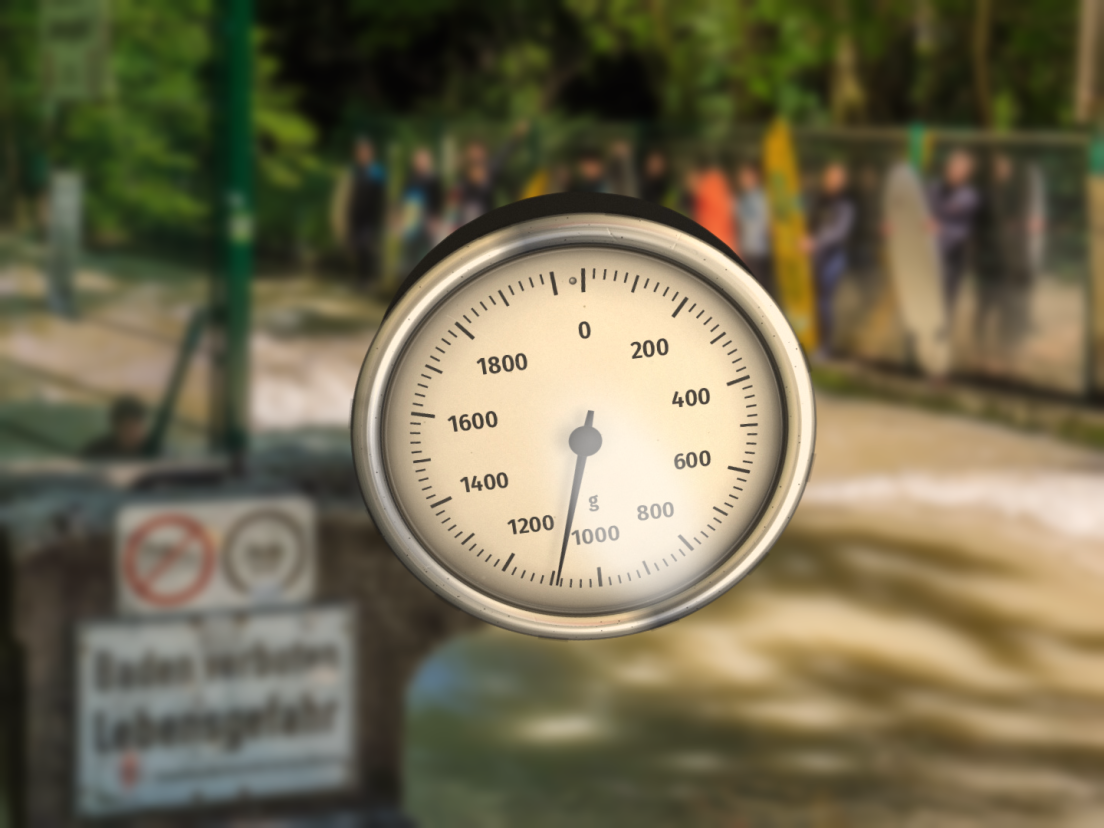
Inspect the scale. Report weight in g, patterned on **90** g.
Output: **1090** g
